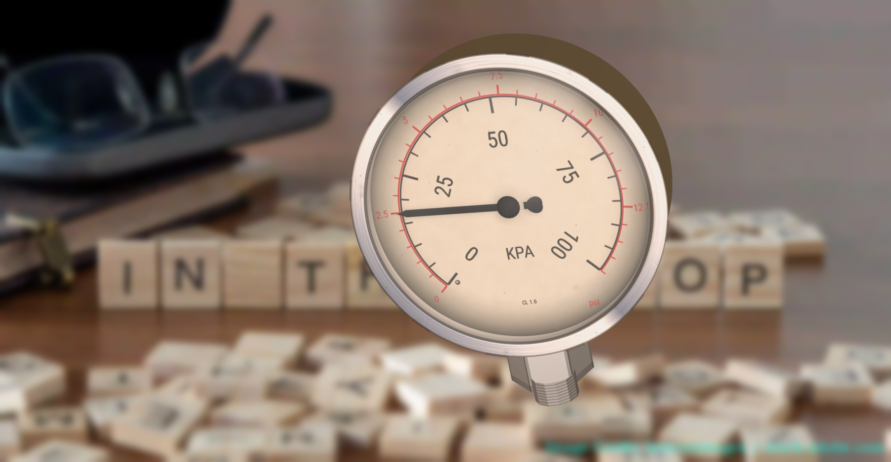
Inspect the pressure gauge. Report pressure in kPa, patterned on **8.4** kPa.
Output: **17.5** kPa
